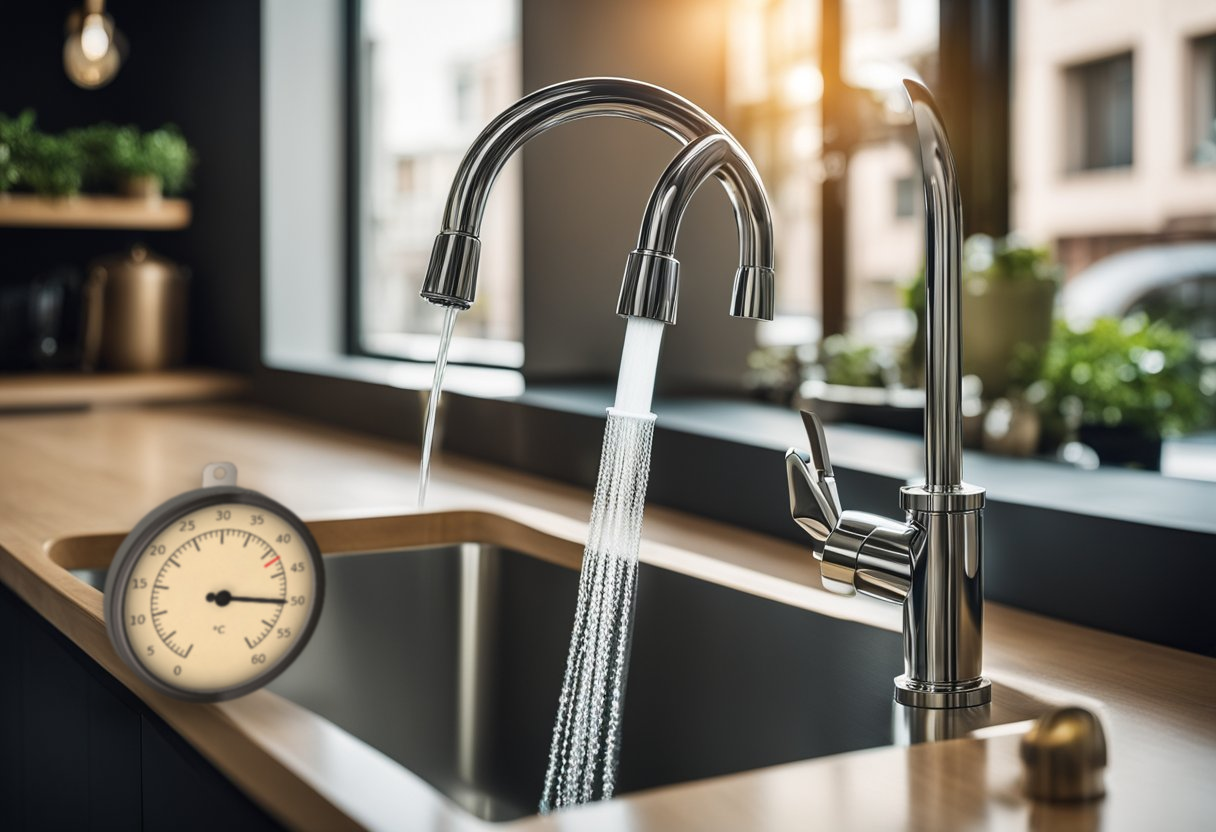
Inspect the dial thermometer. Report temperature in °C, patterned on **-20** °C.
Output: **50** °C
